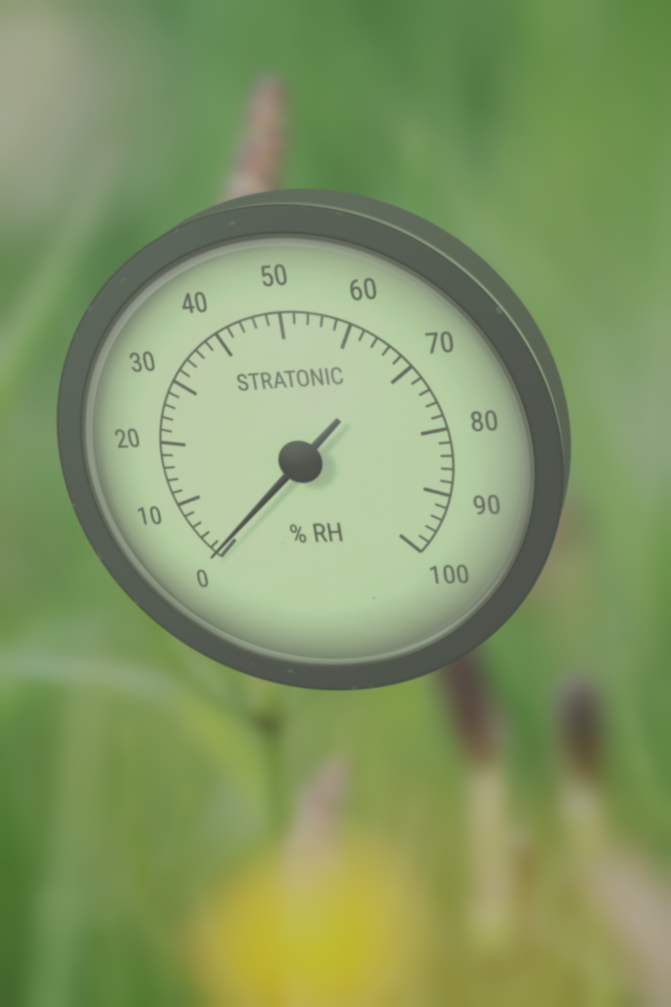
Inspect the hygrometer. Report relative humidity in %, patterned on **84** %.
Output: **1** %
